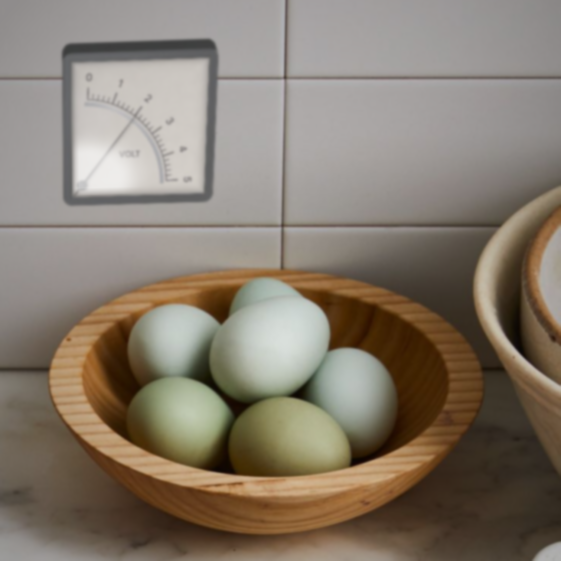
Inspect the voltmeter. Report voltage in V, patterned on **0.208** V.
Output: **2** V
